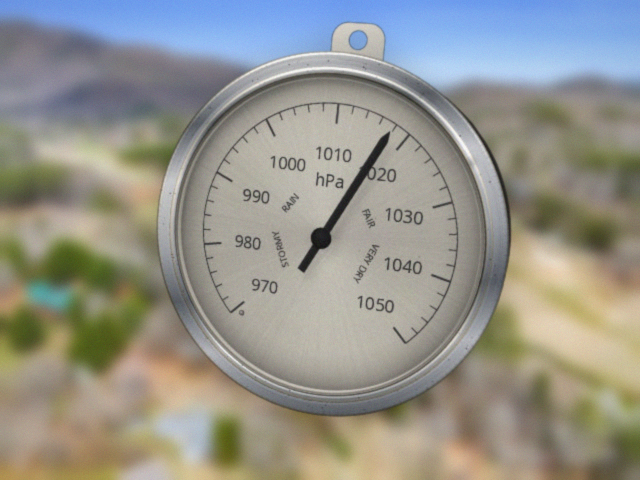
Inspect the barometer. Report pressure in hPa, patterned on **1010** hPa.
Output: **1018** hPa
